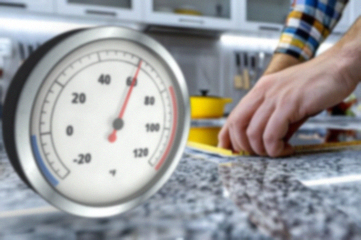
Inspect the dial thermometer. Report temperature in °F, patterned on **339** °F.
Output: **60** °F
